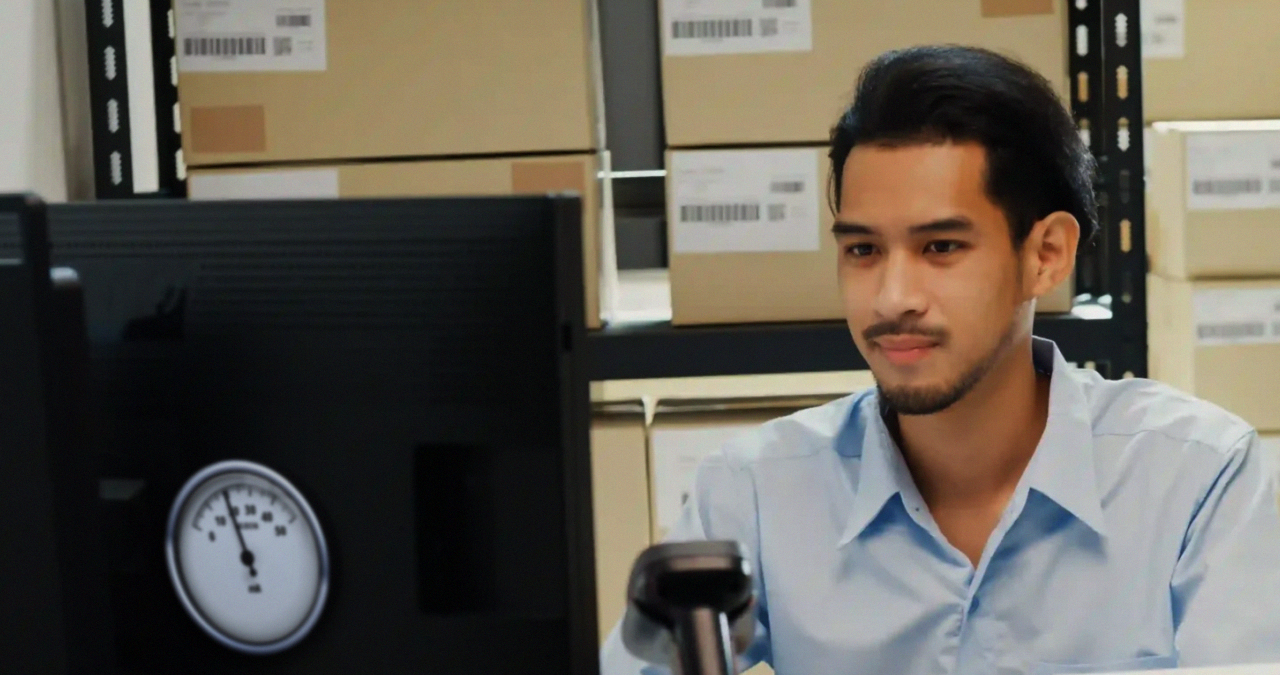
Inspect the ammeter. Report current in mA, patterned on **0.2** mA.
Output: **20** mA
